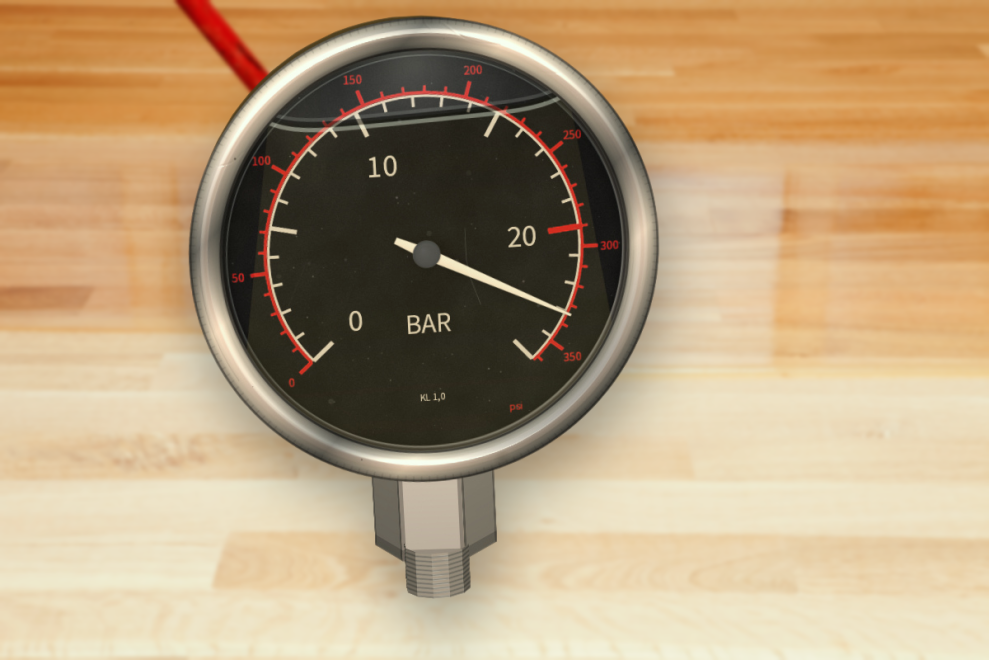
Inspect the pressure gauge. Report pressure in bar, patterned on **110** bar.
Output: **23** bar
